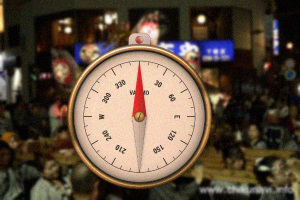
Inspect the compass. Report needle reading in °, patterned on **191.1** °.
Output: **0** °
